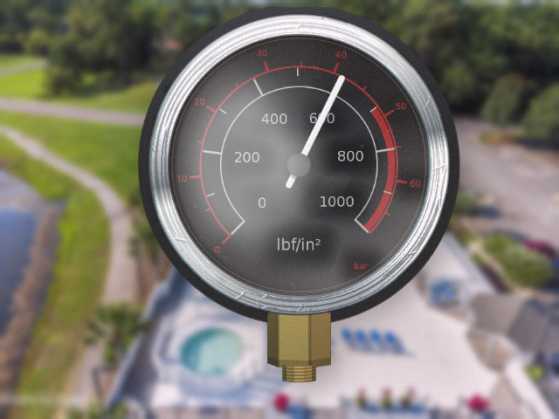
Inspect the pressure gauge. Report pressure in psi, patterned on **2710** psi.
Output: **600** psi
